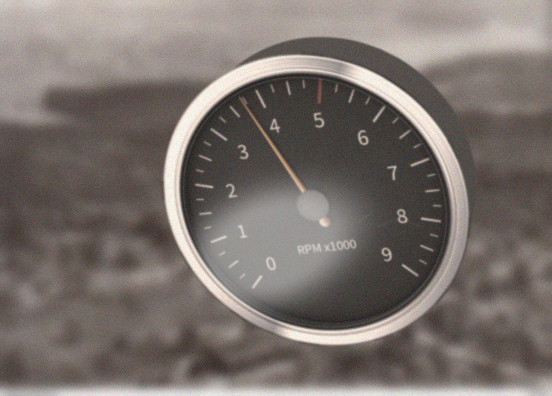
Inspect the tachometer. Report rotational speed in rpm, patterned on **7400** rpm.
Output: **3750** rpm
